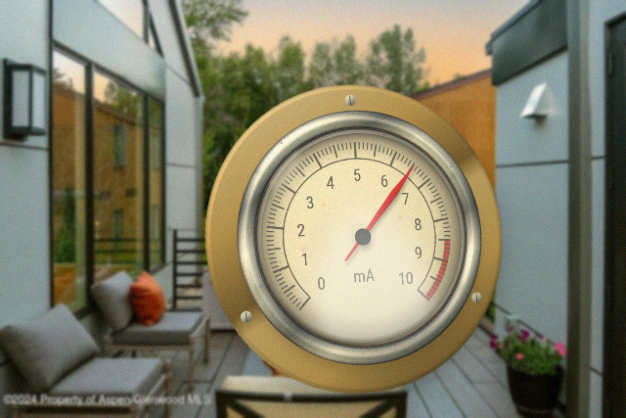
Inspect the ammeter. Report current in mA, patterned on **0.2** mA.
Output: **6.5** mA
